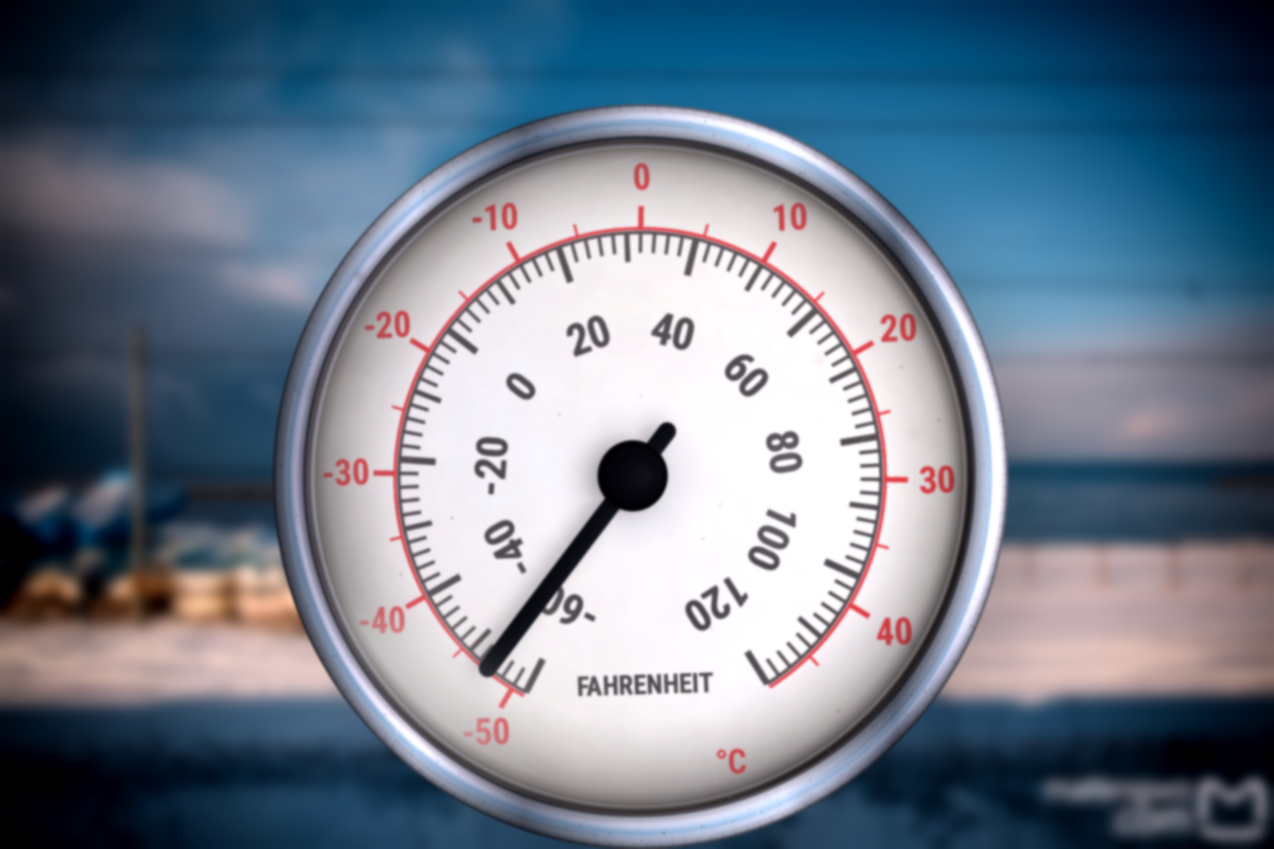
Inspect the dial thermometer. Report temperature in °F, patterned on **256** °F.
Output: **-54** °F
